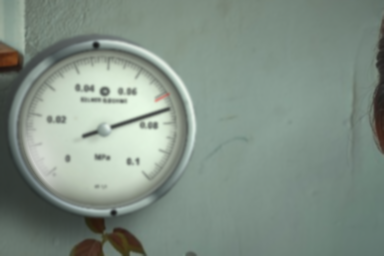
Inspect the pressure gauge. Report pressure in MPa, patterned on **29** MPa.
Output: **0.075** MPa
